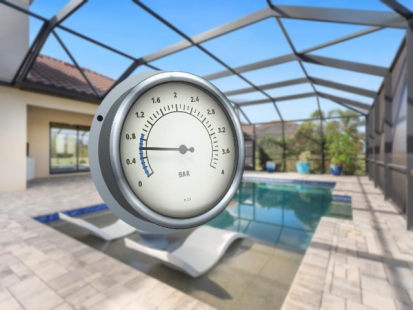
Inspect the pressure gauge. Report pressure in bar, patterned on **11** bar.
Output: **0.6** bar
